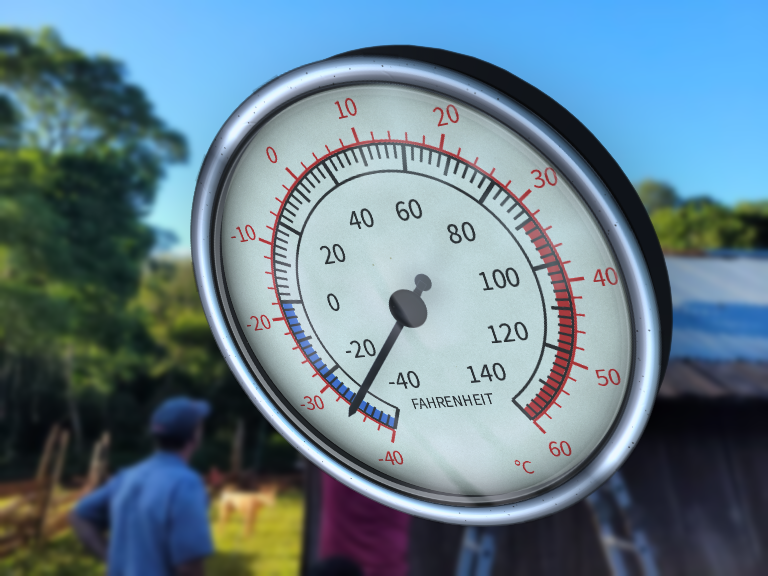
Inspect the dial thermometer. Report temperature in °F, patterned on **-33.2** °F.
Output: **-30** °F
